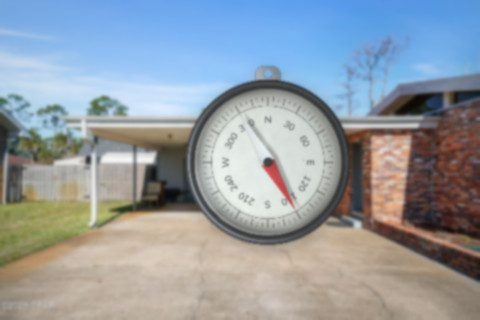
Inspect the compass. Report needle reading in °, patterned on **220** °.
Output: **150** °
